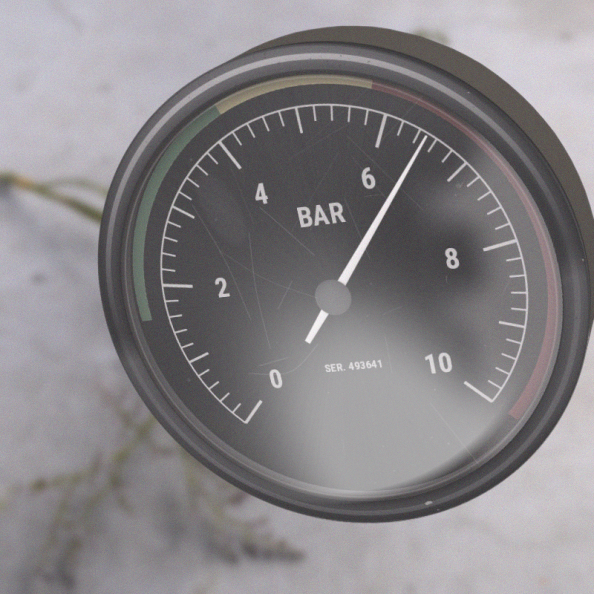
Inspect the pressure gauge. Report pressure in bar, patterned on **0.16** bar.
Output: **6.5** bar
